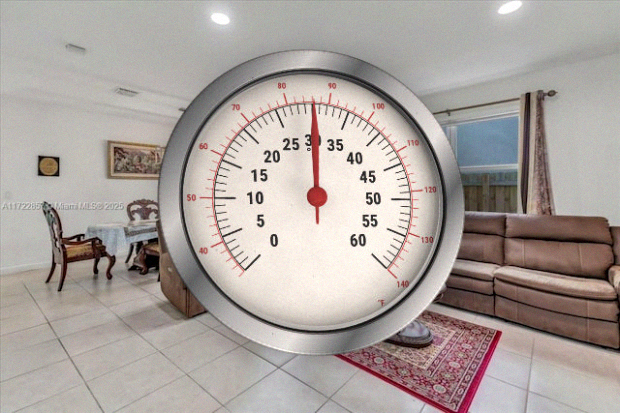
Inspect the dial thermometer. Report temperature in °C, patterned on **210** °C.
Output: **30** °C
